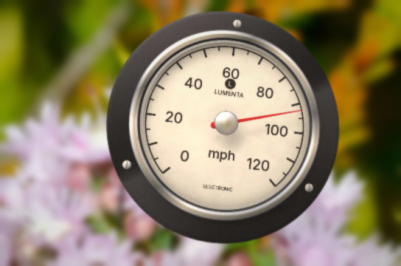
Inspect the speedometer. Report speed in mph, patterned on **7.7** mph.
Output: **92.5** mph
